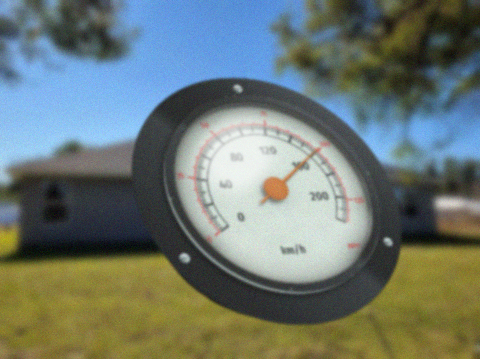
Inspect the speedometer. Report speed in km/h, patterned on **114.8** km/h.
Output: **160** km/h
